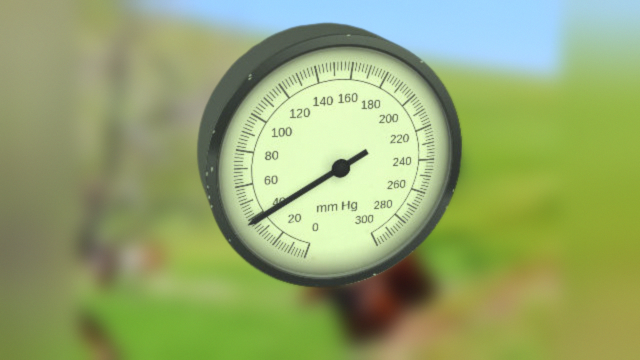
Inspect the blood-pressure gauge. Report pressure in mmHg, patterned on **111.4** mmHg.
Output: **40** mmHg
